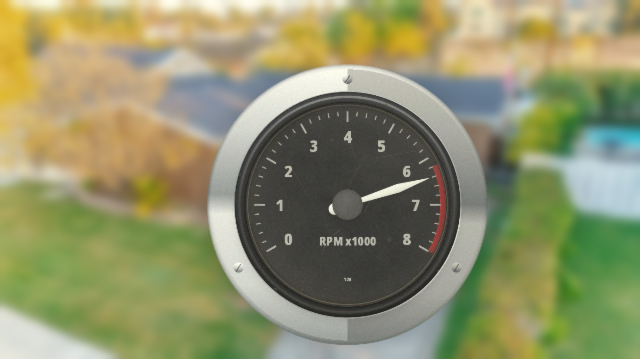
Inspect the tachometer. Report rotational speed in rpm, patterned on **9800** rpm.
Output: **6400** rpm
